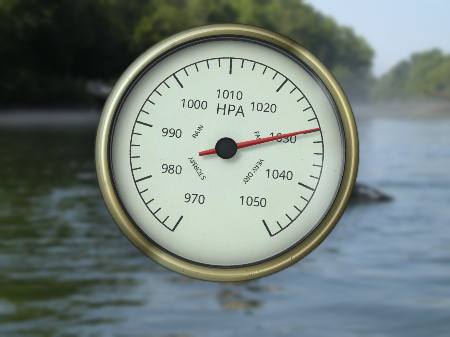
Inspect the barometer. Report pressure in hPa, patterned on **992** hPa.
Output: **1030** hPa
